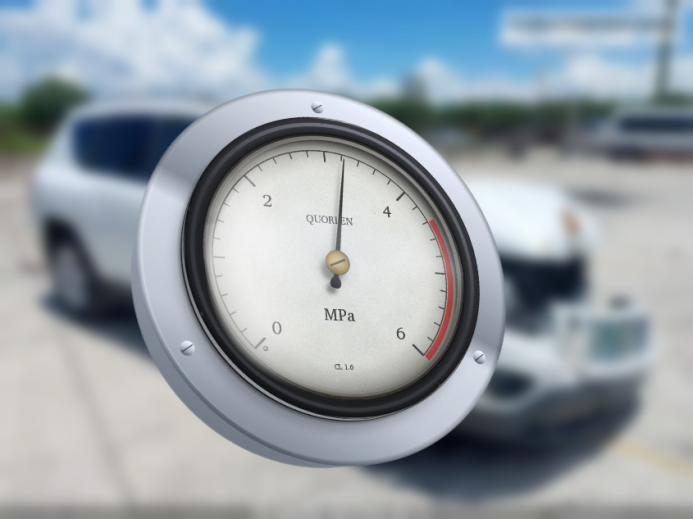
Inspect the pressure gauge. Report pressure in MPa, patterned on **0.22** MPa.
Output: **3.2** MPa
